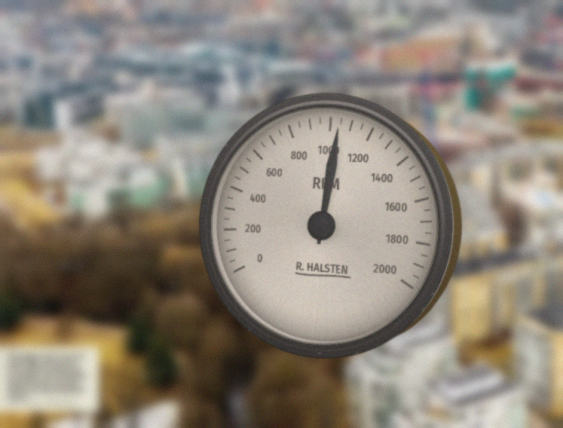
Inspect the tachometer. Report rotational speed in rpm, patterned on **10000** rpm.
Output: **1050** rpm
